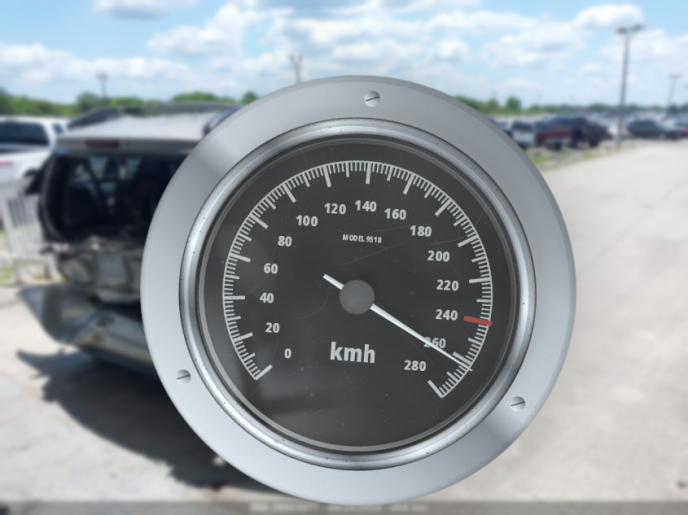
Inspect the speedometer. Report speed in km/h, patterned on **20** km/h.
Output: **262** km/h
